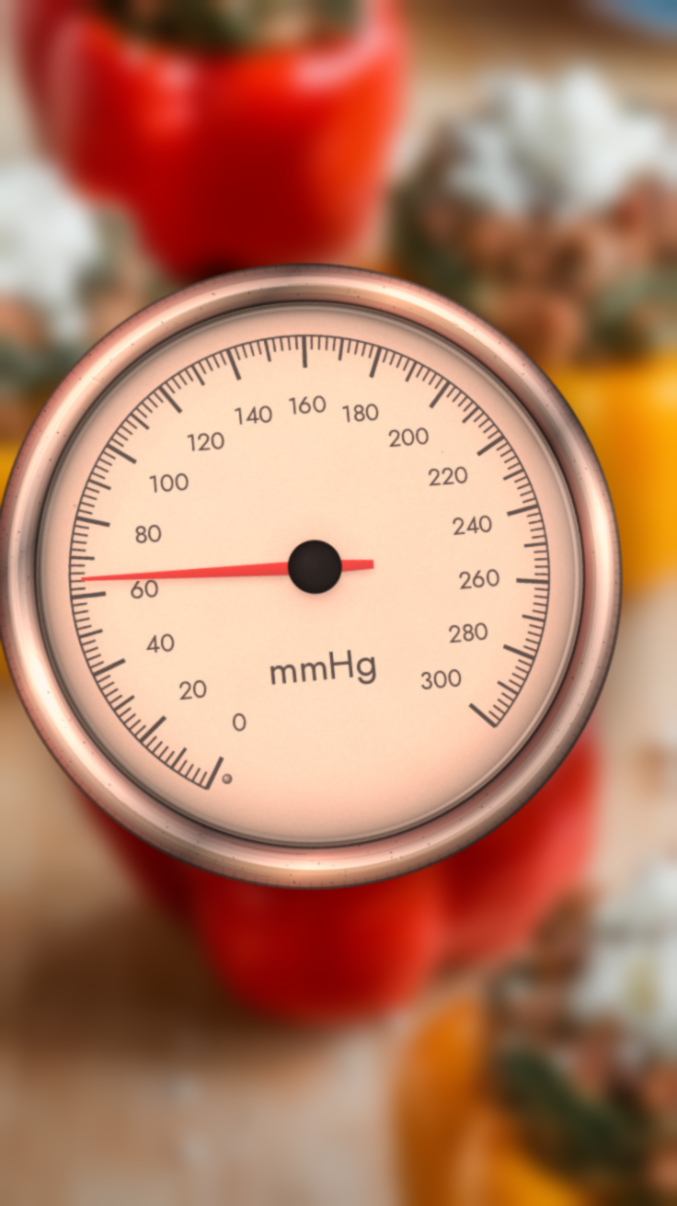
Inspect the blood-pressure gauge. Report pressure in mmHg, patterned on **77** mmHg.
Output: **64** mmHg
